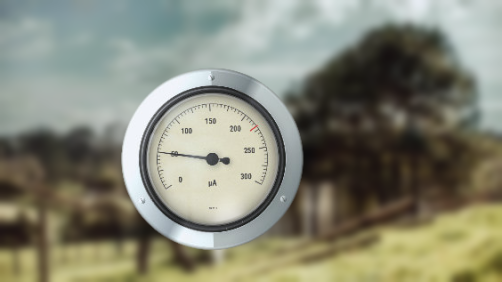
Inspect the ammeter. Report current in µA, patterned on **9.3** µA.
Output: **50** µA
